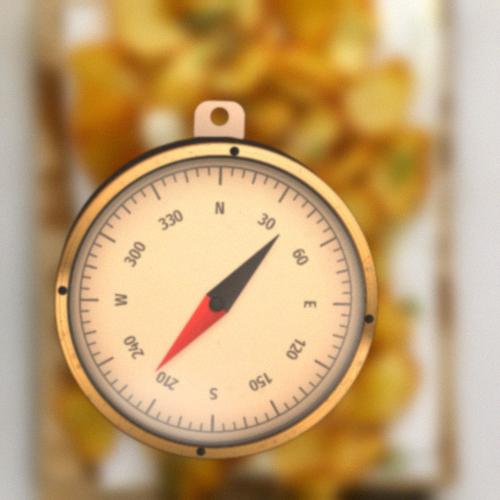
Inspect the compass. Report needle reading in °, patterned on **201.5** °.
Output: **220** °
